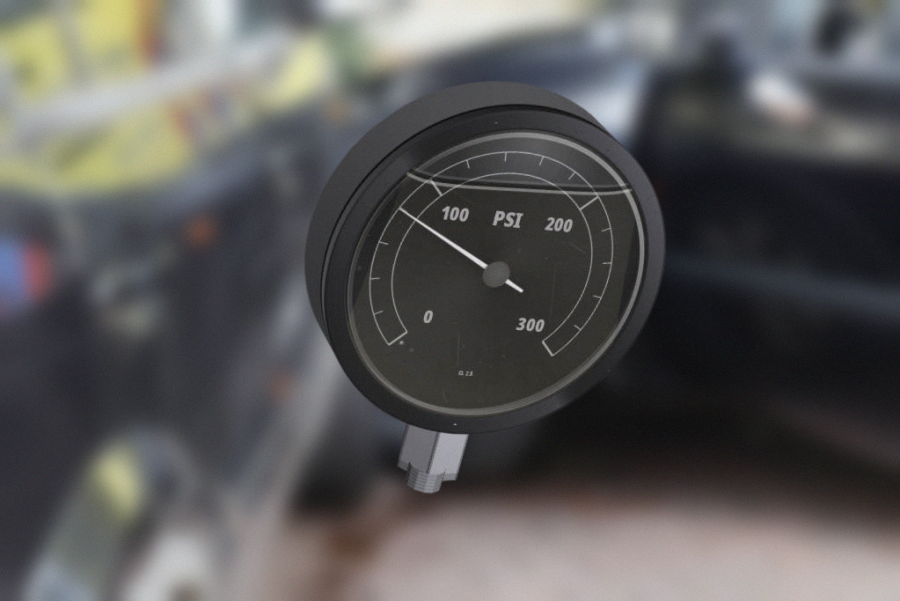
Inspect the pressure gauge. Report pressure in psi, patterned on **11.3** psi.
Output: **80** psi
